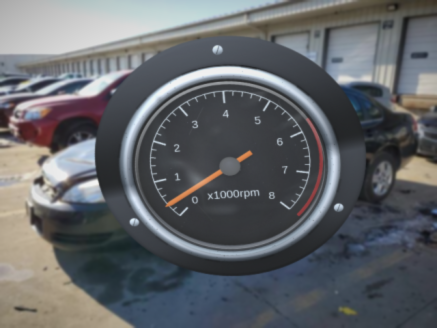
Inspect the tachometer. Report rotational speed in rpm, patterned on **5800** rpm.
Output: **400** rpm
